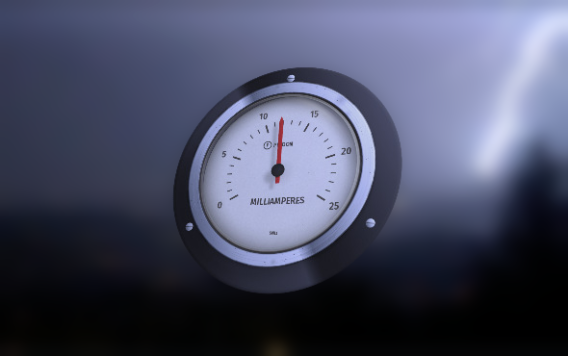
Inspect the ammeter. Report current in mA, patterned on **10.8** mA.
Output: **12** mA
